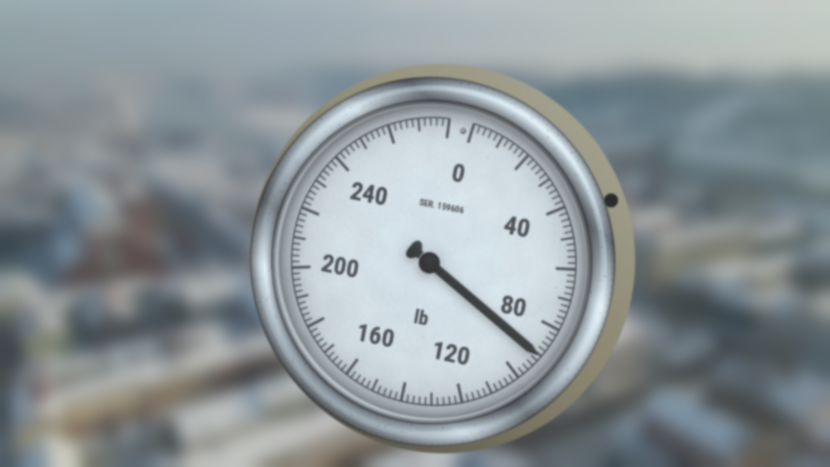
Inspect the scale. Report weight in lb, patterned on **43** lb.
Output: **90** lb
